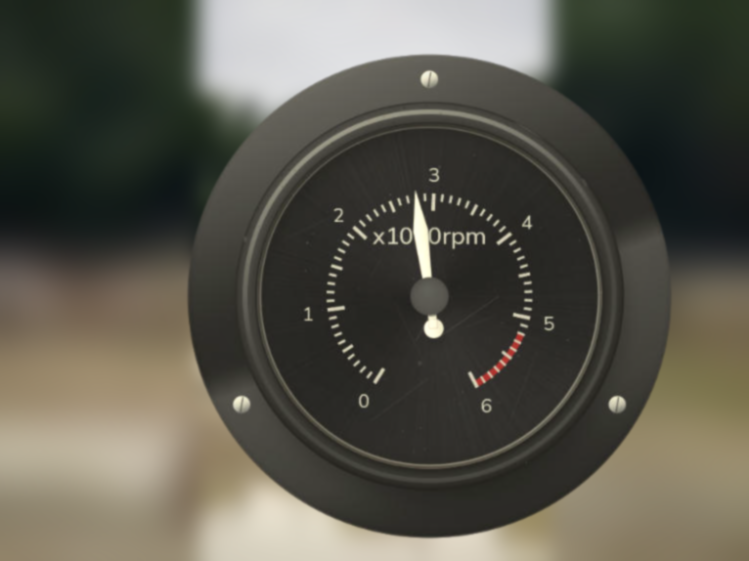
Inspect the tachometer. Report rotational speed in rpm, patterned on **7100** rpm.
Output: **2800** rpm
